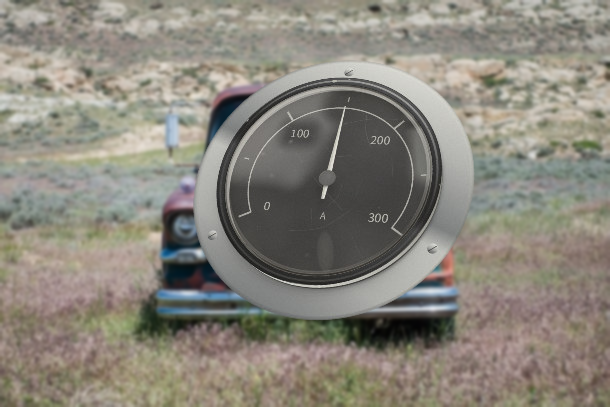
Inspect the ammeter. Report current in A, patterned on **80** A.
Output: **150** A
